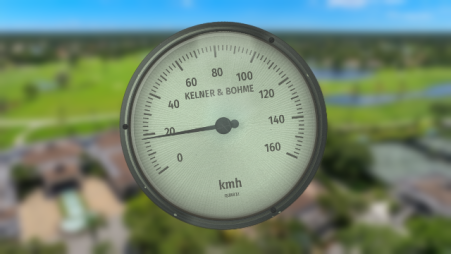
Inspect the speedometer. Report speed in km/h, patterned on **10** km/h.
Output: **18** km/h
